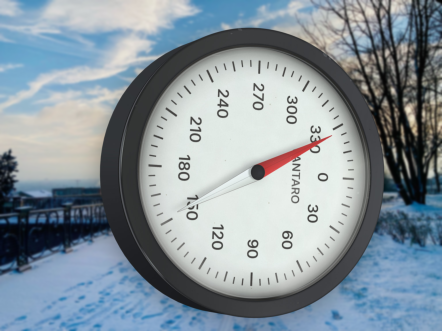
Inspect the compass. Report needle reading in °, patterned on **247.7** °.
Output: **332.5** °
